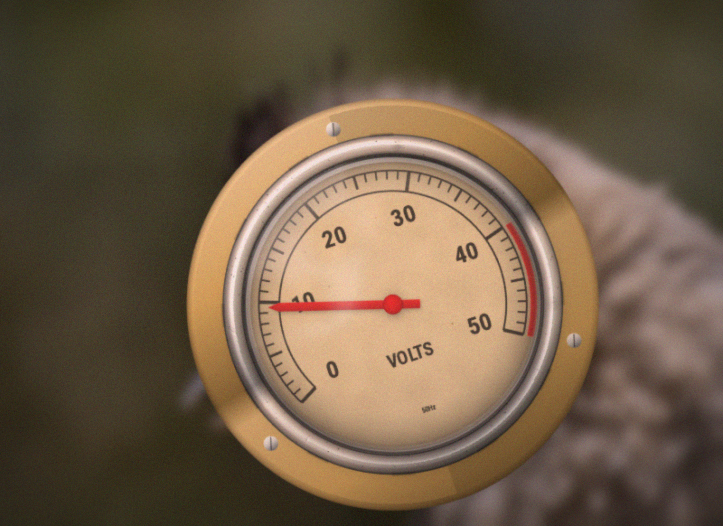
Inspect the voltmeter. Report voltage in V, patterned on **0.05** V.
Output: **9.5** V
